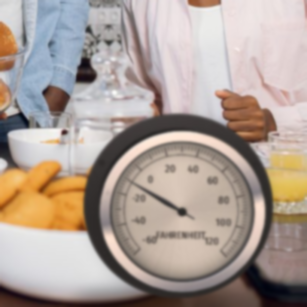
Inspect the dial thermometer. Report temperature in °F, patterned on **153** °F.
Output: **-10** °F
